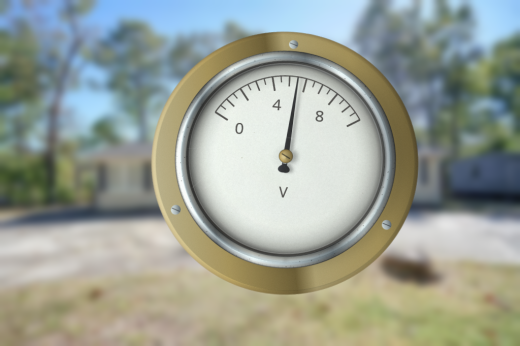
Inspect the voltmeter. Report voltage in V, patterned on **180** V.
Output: **5.5** V
